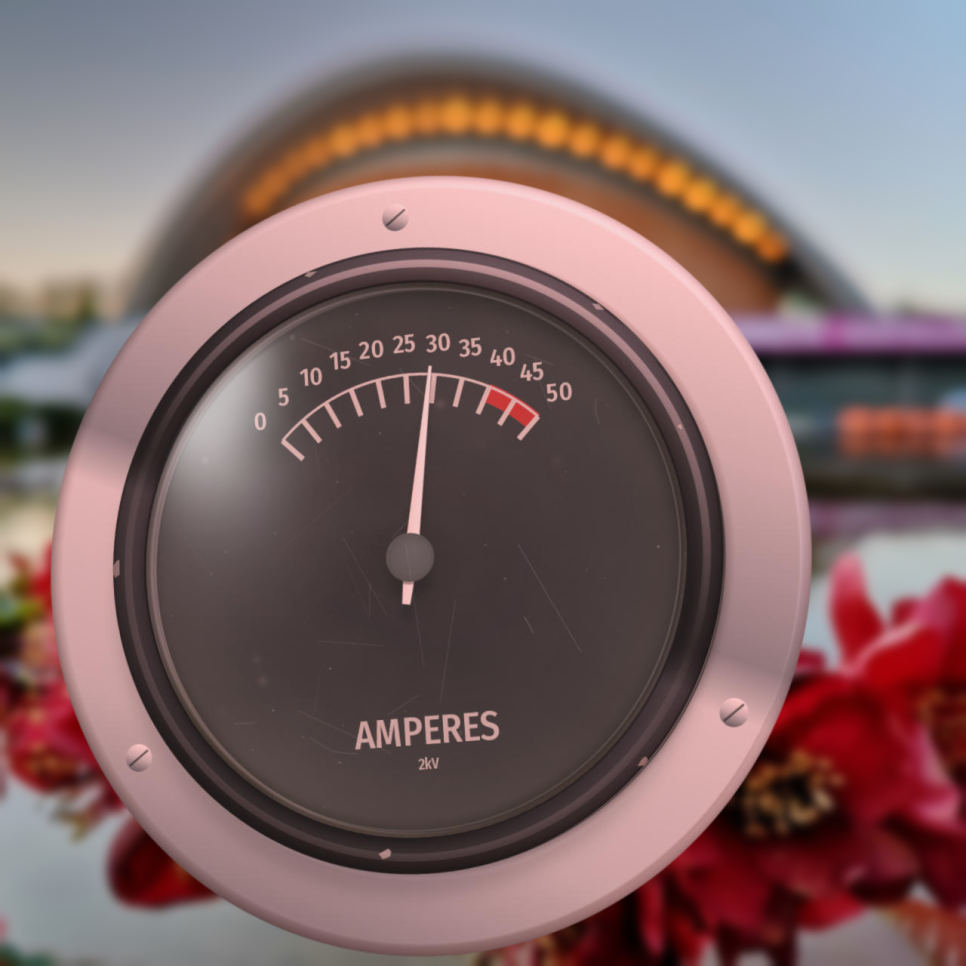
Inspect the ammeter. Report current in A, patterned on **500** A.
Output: **30** A
